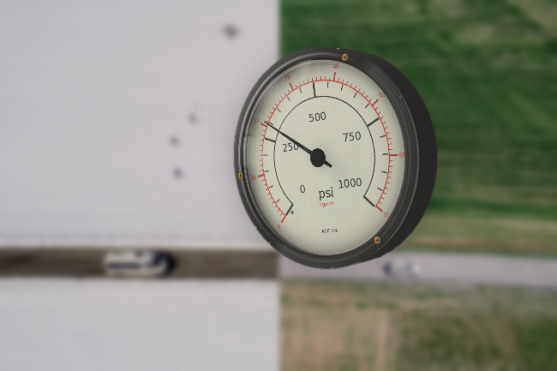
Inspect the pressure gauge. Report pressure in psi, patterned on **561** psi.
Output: **300** psi
